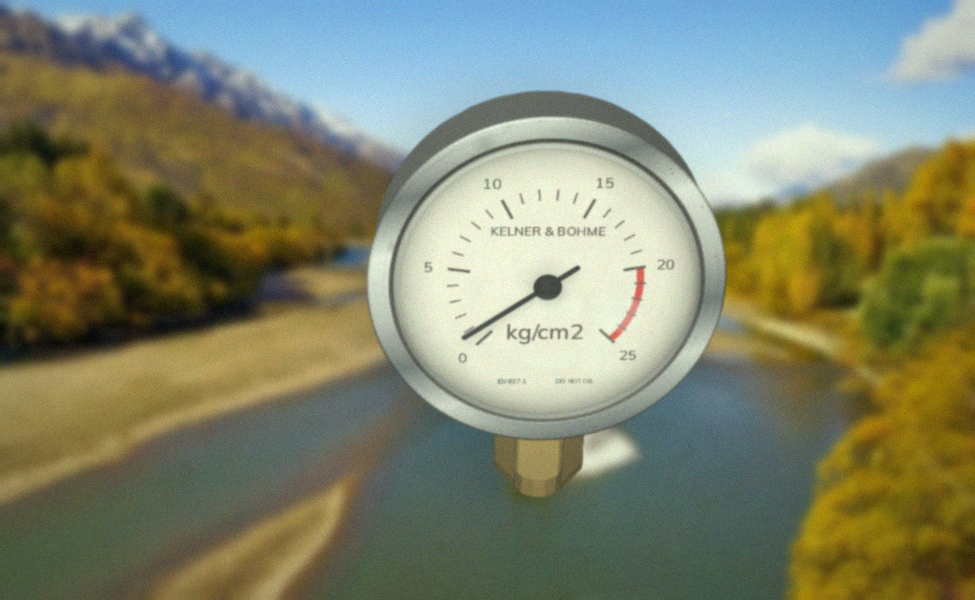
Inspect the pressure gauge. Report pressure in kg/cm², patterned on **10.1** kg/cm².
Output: **1** kg/cm²
